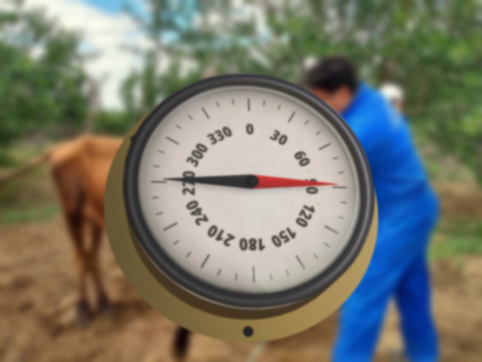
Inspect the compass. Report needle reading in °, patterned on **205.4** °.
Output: **90** °
